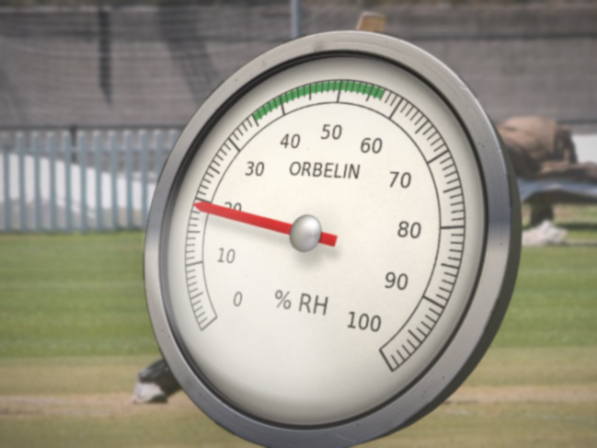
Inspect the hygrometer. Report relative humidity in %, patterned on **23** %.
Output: **19** %
